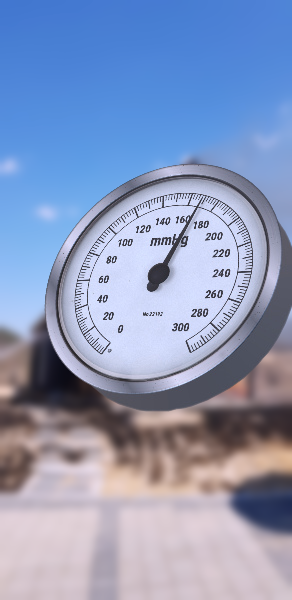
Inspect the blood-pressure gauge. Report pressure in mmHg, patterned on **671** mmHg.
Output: **170** mmHg
